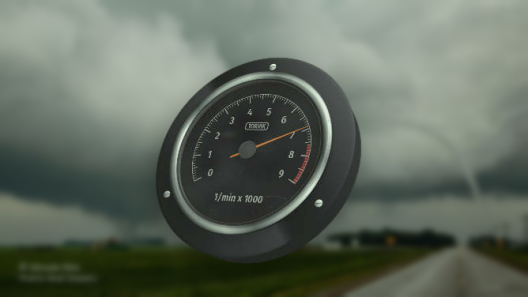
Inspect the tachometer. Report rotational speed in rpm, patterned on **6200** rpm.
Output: **7000** rpm
